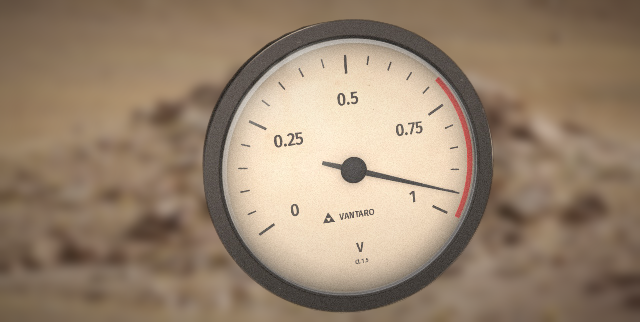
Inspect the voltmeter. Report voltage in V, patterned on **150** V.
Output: **0.95** V
